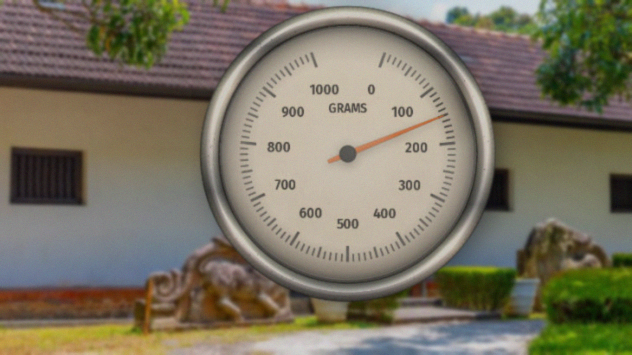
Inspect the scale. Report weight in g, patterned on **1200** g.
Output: **150** g
